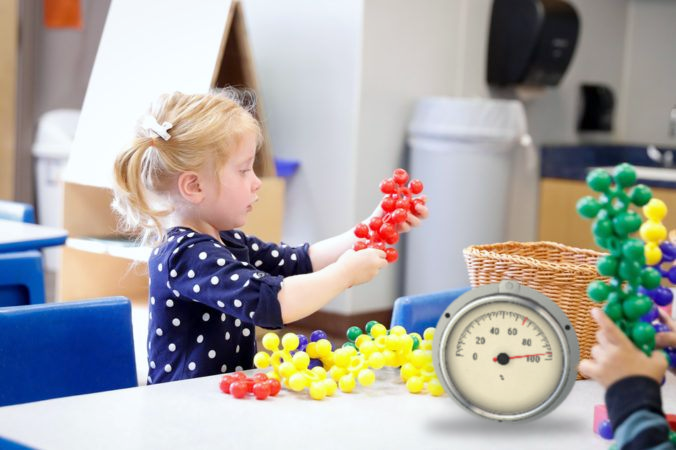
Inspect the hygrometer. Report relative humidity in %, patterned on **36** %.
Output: **95** %
